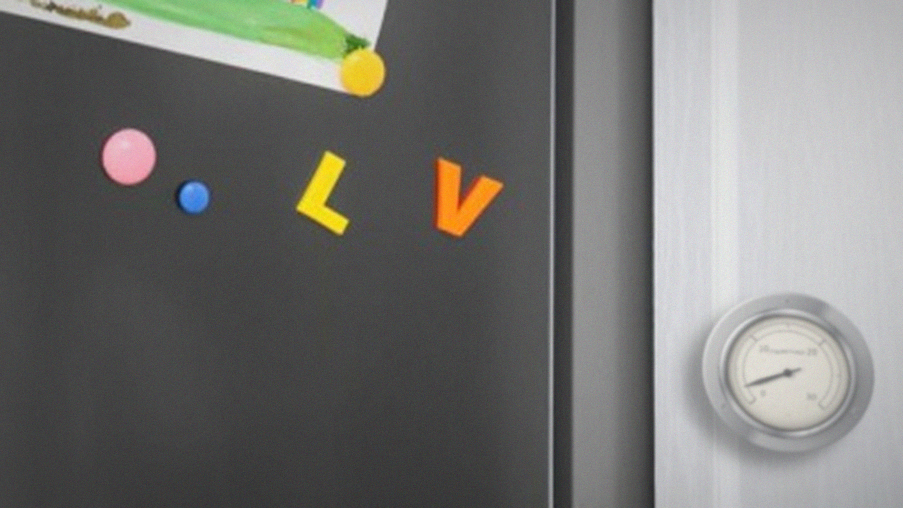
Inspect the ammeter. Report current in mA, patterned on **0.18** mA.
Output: **2.5** mA
